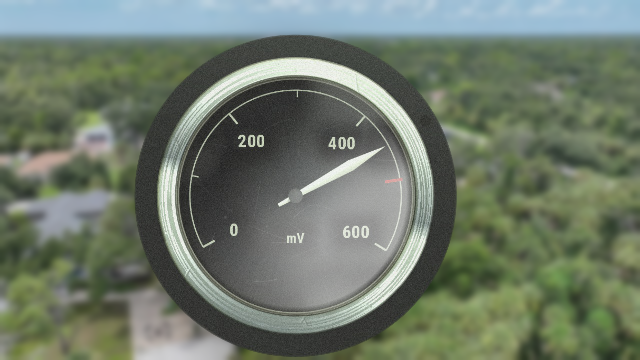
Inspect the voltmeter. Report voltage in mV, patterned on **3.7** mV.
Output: **450** mV
